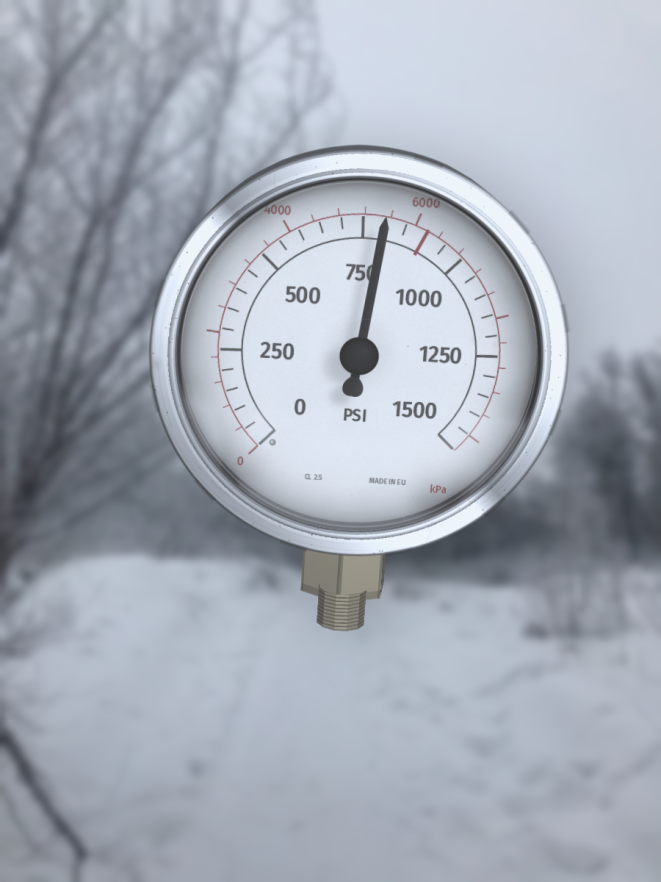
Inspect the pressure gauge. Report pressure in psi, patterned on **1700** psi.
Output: **800** psi
